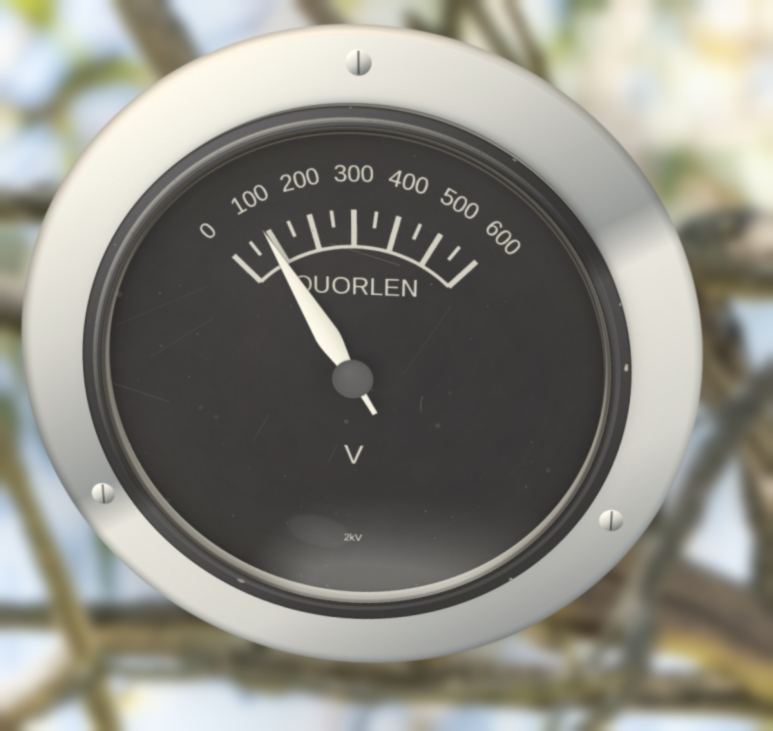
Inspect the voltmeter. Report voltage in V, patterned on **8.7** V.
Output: **100** V
